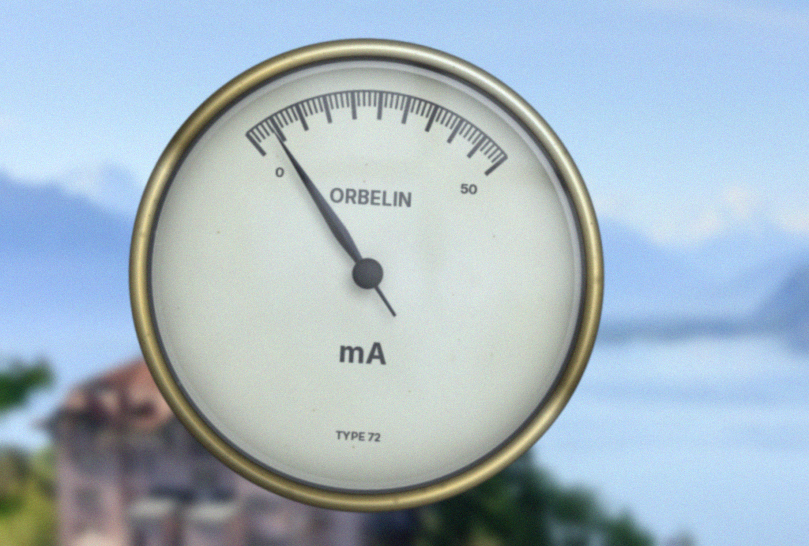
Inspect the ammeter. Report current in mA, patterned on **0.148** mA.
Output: **4** mA
